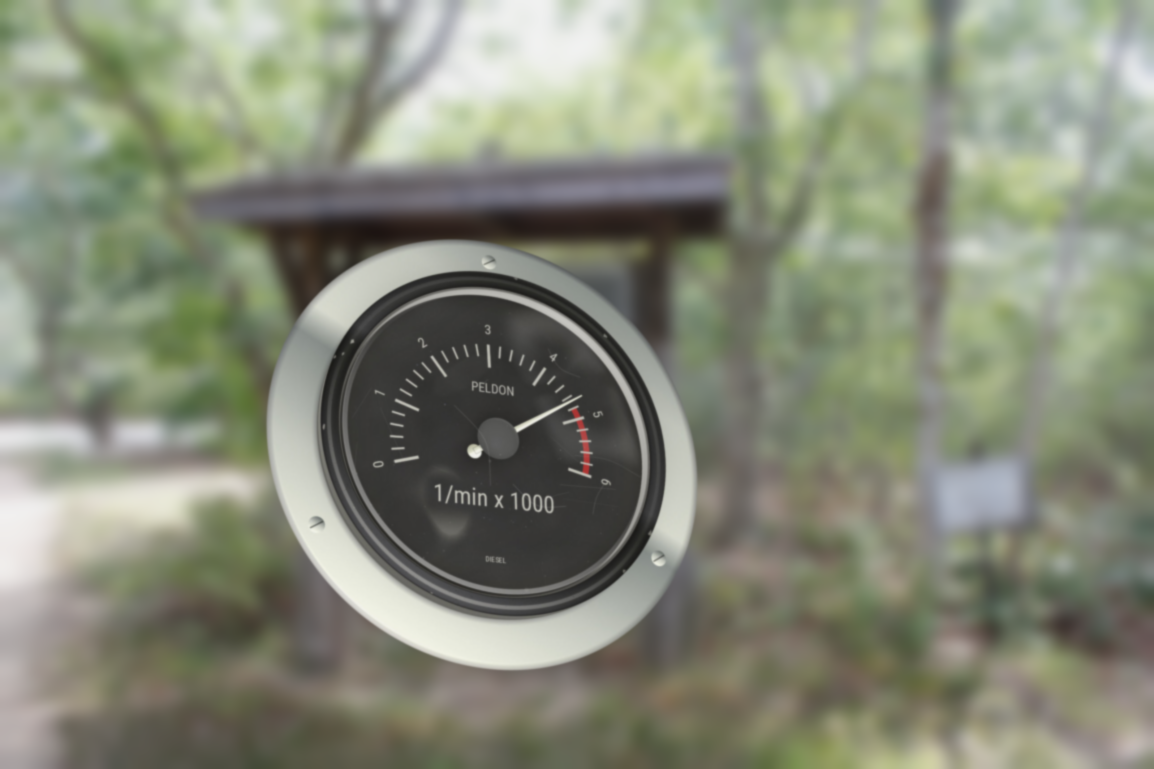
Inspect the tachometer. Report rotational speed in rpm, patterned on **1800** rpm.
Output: **4700** rpm
